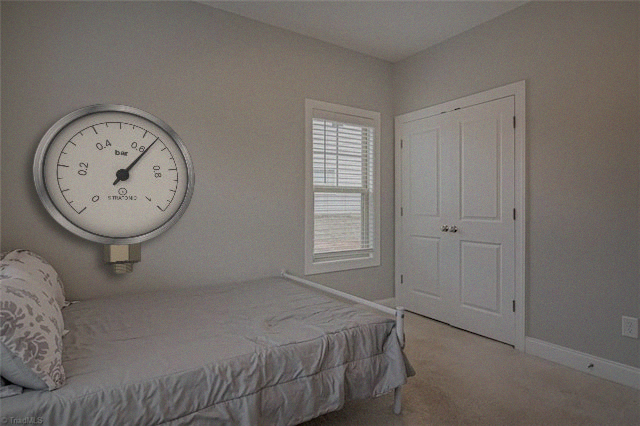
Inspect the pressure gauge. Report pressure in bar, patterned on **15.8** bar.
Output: **0.65** bar
